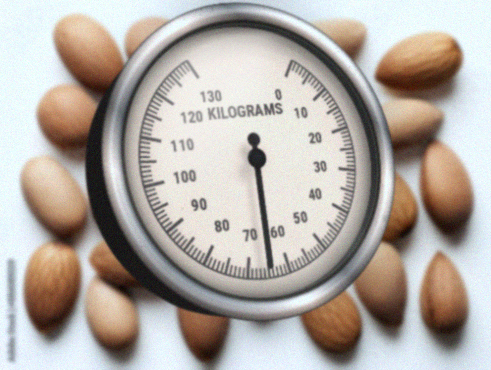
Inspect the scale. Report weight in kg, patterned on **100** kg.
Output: **65** kg
